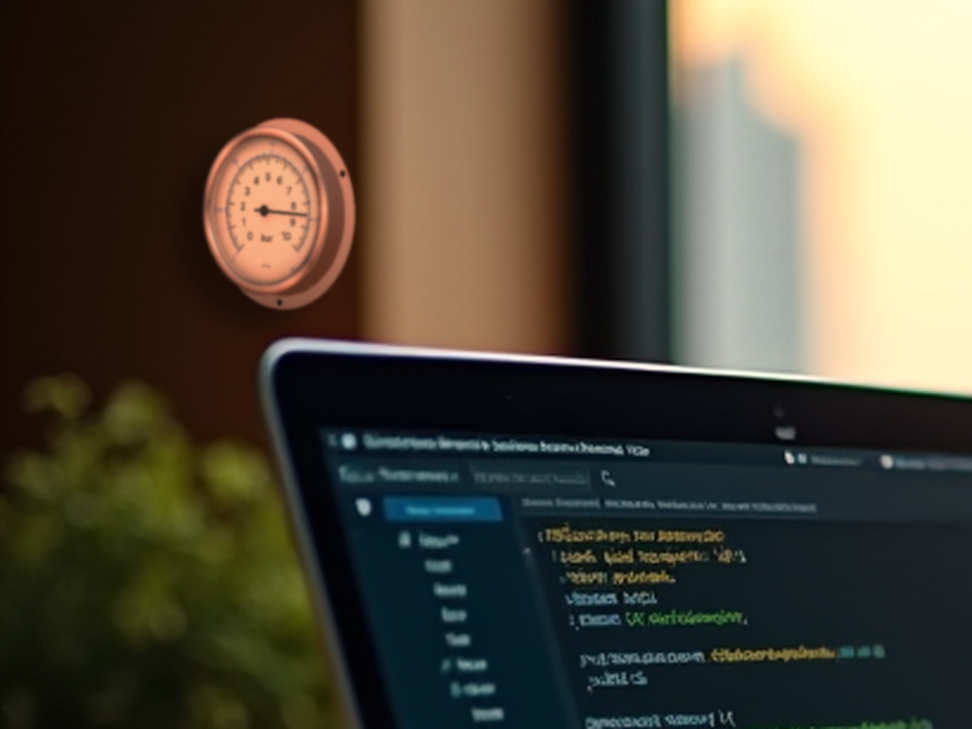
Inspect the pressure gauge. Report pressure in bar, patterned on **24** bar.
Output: **8.5** bar
